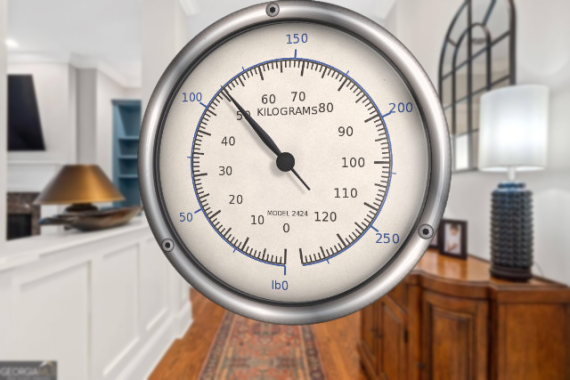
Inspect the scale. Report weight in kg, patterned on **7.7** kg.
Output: **51** kg
